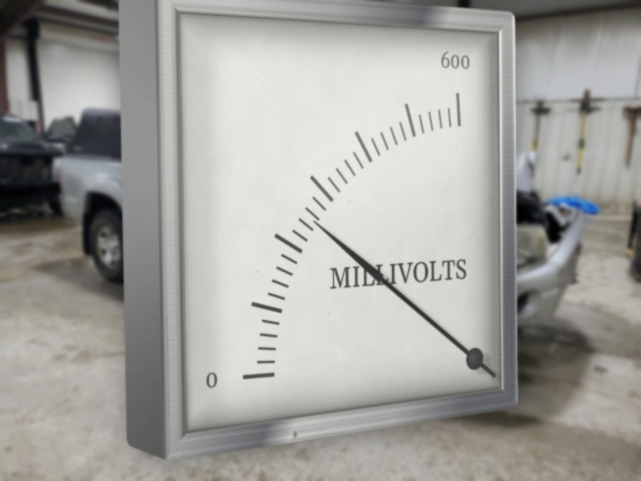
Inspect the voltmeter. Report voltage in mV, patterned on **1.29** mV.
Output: **250** mV
